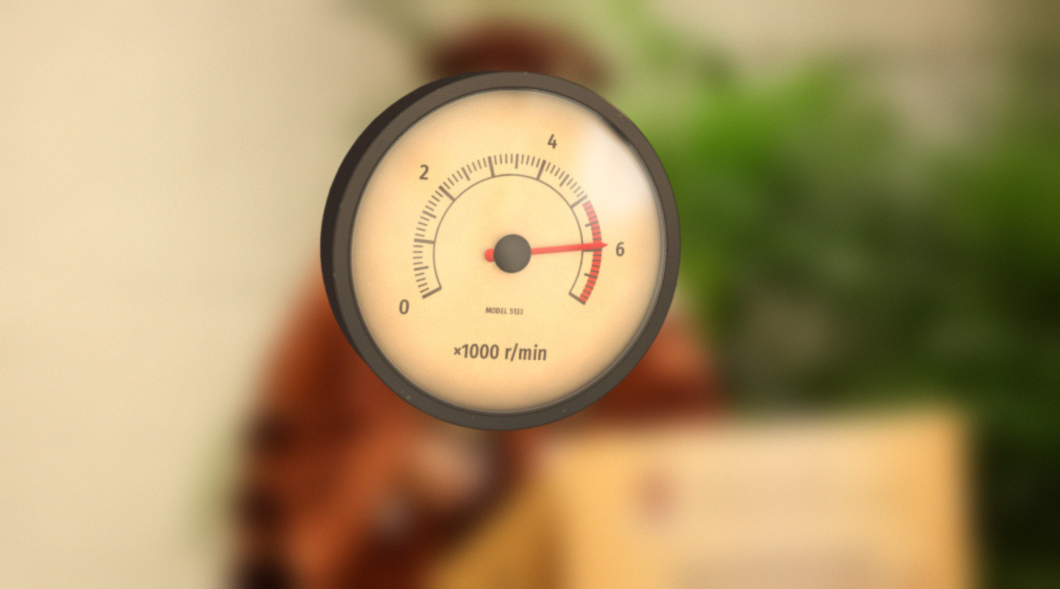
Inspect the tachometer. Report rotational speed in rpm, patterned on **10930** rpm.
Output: **5900** rpm
